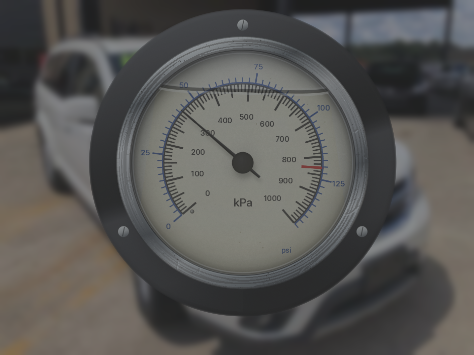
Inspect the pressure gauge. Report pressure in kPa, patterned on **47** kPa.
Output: **300** kPa
